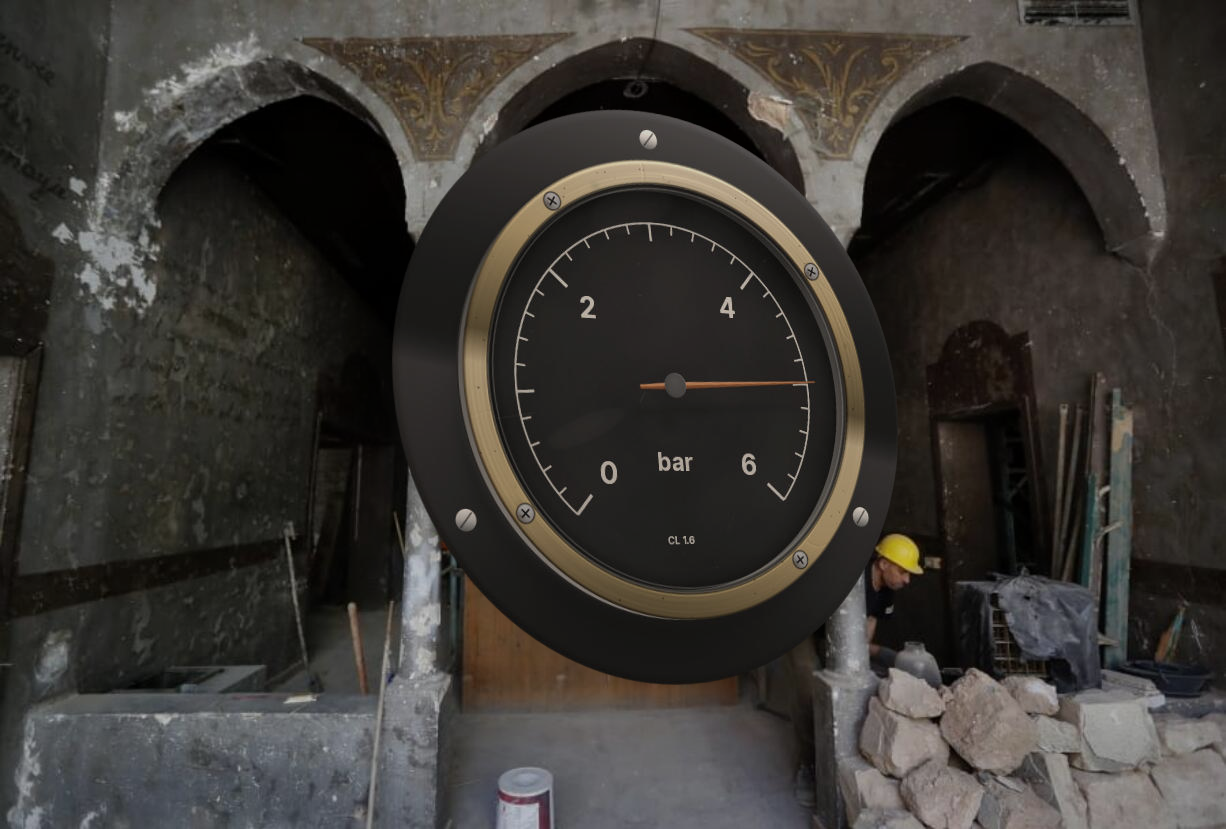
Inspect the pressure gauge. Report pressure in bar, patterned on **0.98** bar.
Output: **5** bar
